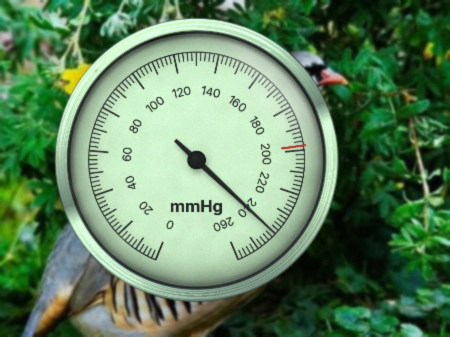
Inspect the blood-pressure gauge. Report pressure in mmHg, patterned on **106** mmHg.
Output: **240** mmHg
